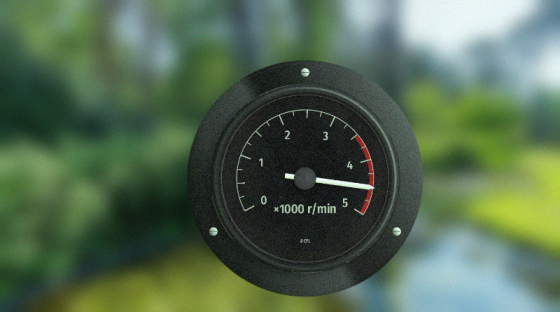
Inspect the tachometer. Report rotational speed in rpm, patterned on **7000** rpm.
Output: **4500** rpm
